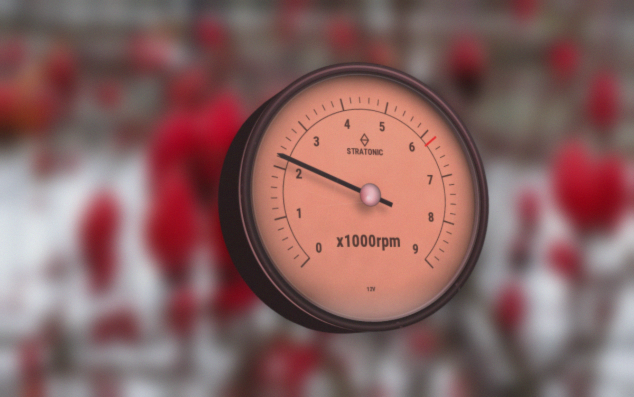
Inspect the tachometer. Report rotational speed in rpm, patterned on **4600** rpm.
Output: **2200** rpm
